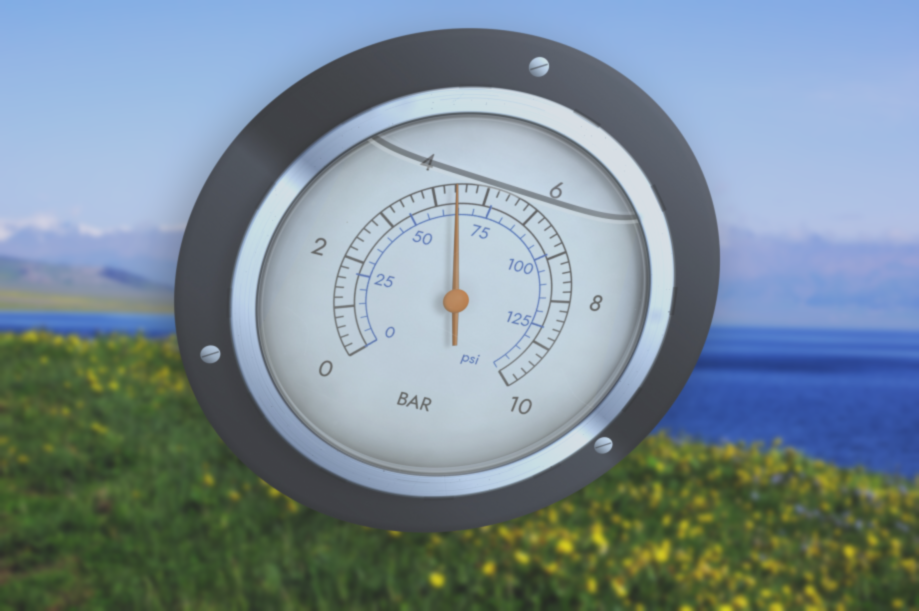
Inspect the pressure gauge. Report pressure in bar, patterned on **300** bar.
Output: **4.4** bar
